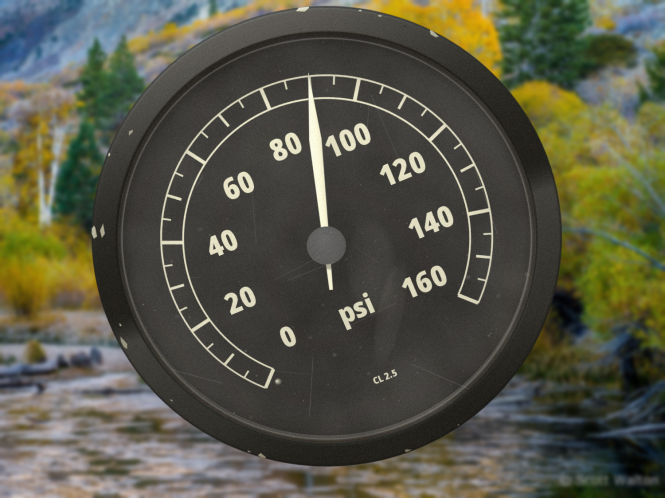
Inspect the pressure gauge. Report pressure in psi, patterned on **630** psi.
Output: **90** psi
